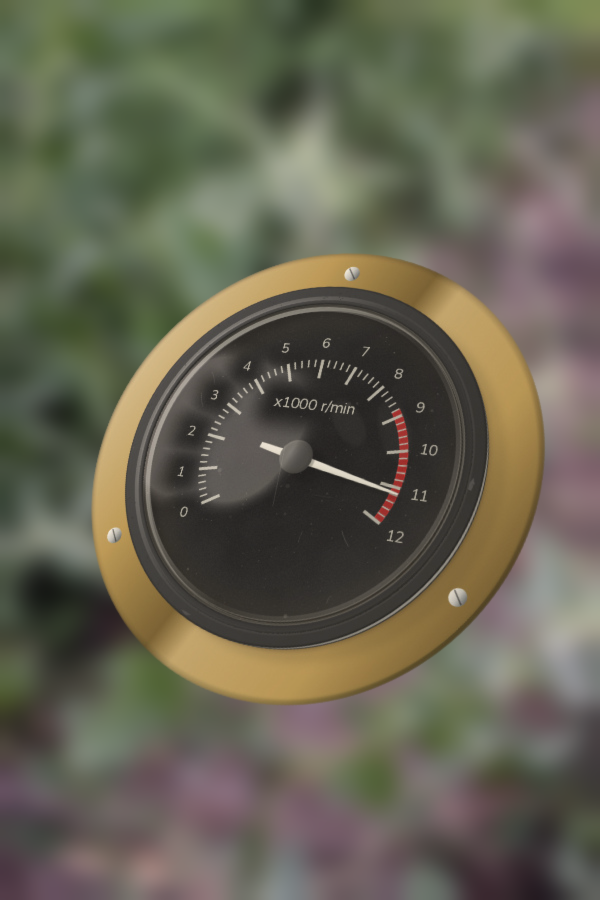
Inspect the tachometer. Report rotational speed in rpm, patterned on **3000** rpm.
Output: **11200** rpm
